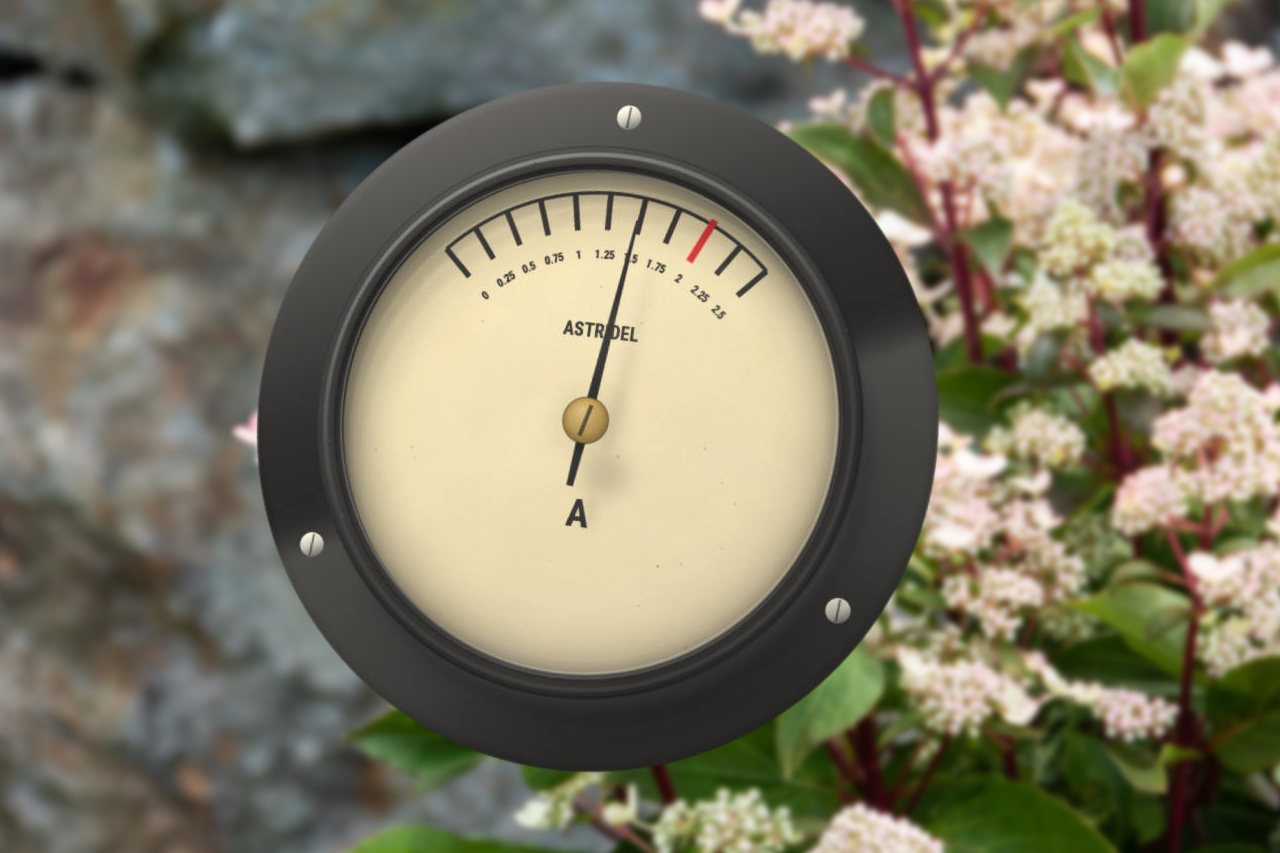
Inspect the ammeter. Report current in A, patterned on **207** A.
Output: **1.5** A
